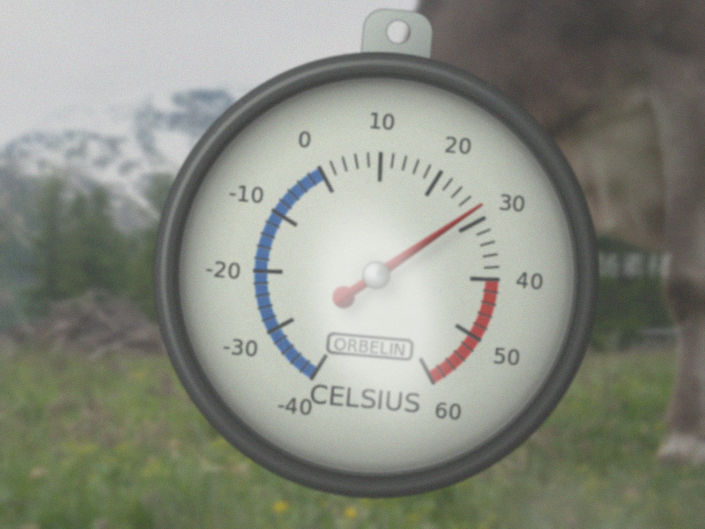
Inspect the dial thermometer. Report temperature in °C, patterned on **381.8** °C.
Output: **28** °C
